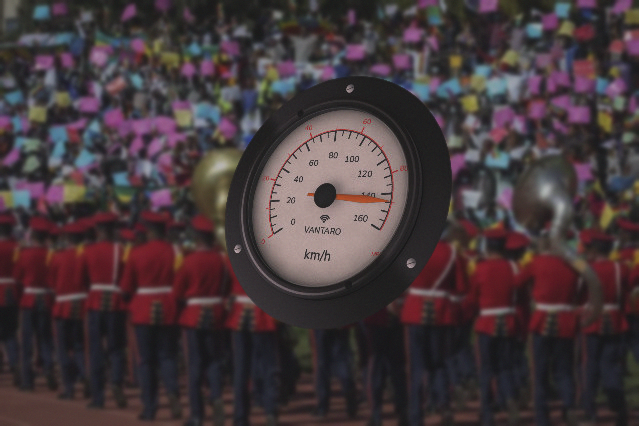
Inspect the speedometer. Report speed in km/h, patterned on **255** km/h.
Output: **145** km/h
